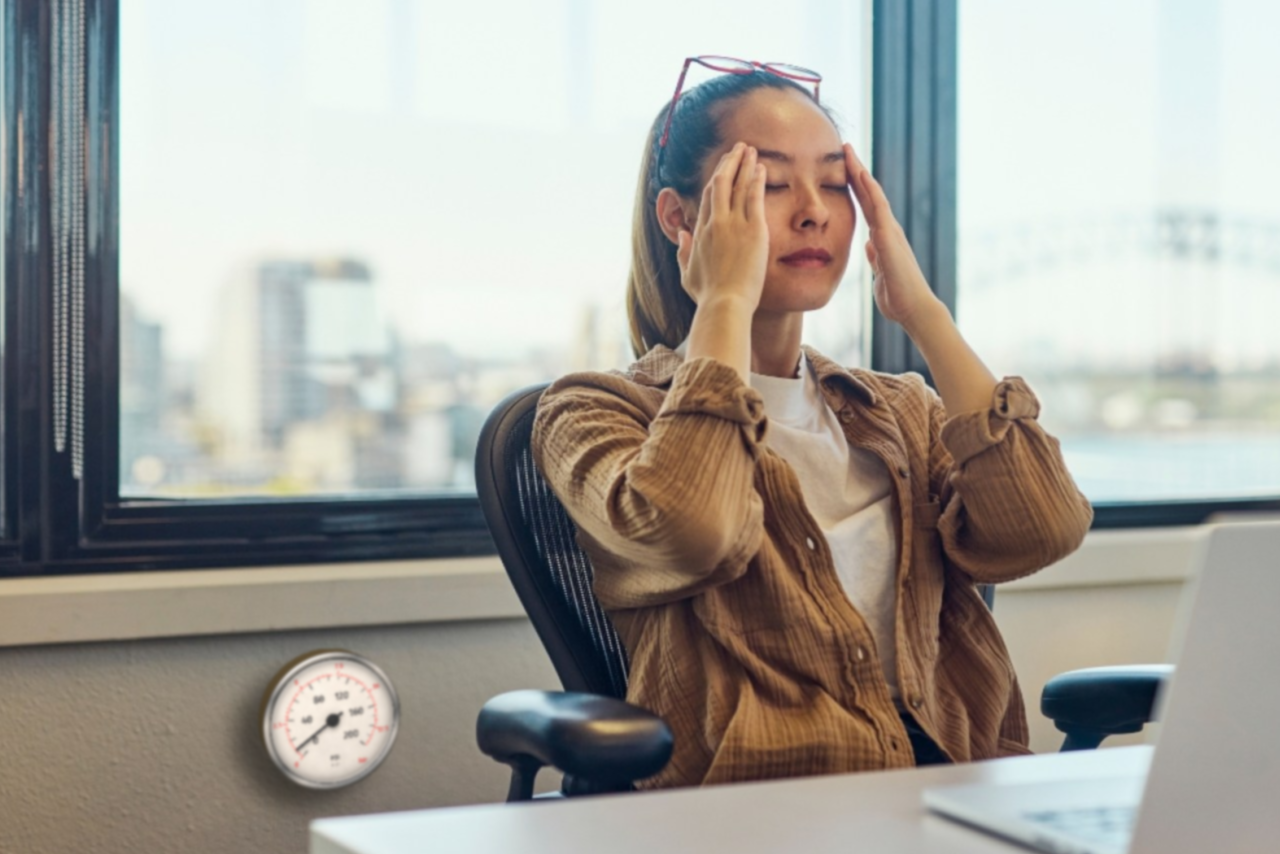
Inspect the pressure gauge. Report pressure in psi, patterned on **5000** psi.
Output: **10** psi
